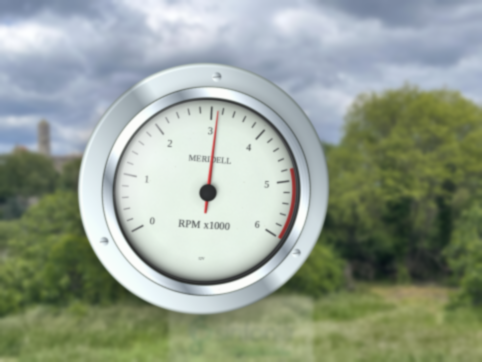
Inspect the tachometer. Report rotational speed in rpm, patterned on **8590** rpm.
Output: **3100** rpm
